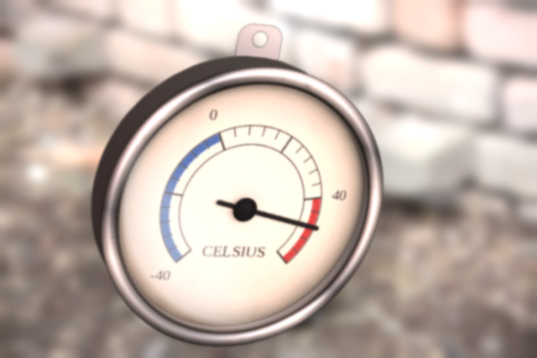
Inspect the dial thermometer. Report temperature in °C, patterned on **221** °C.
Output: **48** °C
